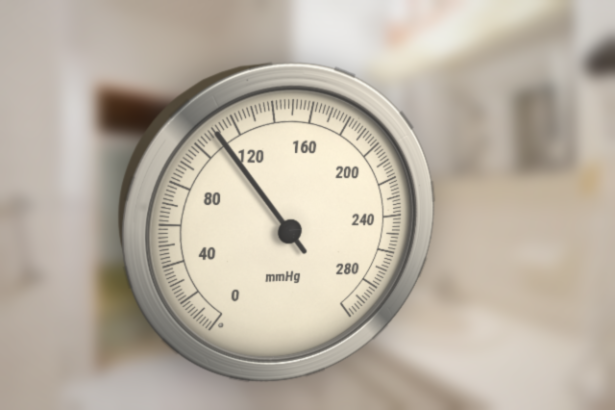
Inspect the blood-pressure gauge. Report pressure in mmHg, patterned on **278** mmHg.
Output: **110** mmHg
